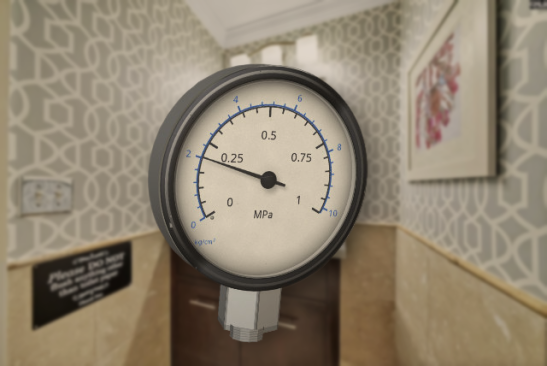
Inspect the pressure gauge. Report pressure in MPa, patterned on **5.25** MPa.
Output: **0.2** MPa
